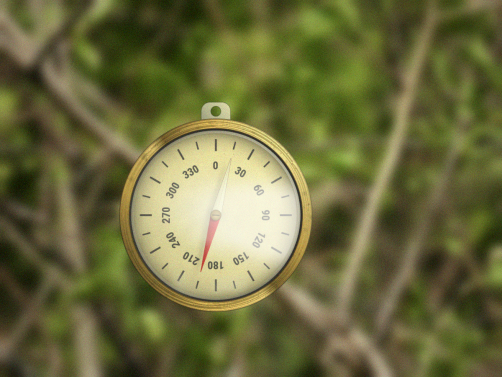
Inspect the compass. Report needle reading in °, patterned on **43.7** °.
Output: **195** °
